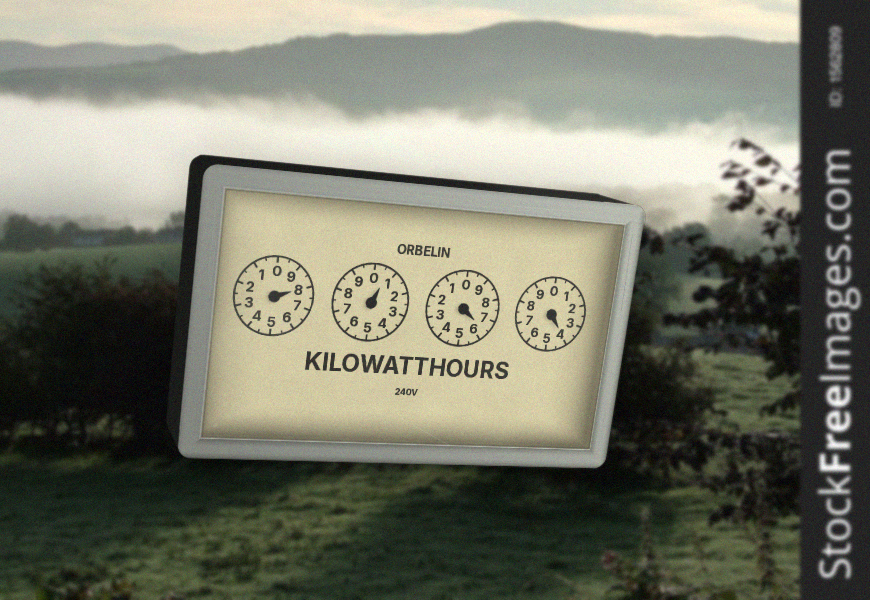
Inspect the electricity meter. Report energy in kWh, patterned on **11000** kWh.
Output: **8064** kWh
